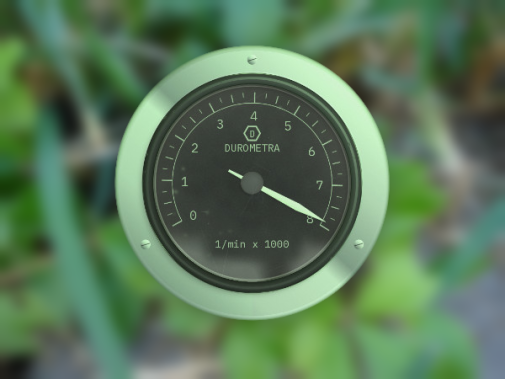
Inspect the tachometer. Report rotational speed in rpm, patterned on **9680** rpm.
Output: **7875** rpm
